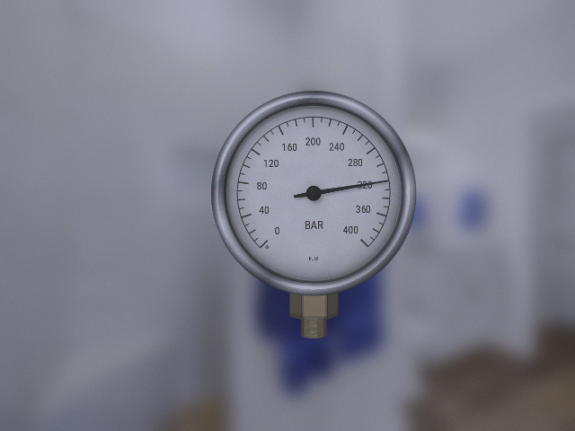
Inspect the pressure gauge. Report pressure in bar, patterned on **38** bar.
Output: **320** bar
